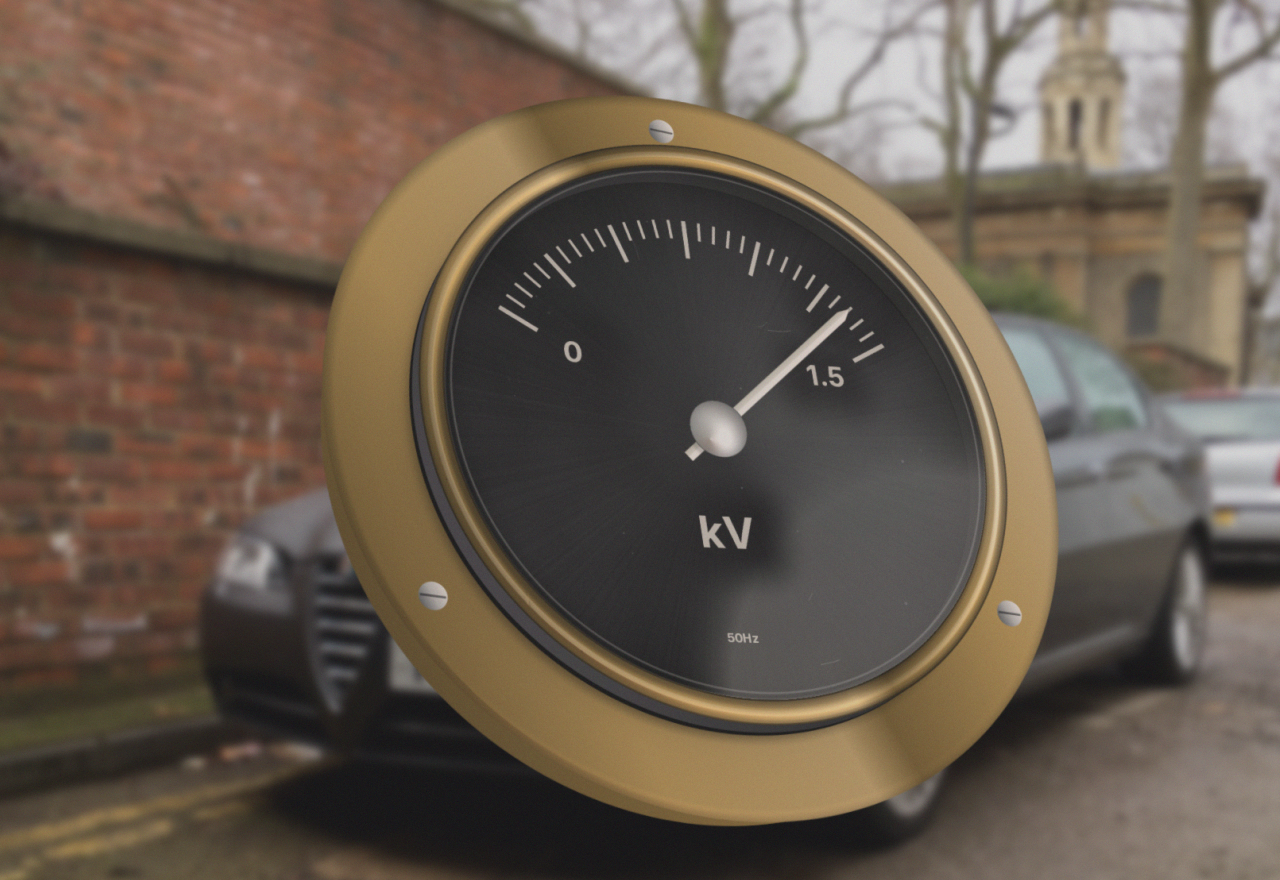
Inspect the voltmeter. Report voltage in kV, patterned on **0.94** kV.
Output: **1.35** kV
